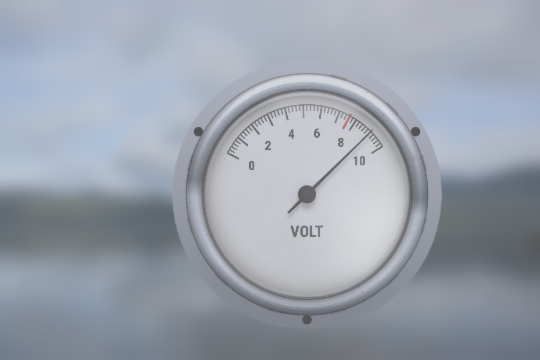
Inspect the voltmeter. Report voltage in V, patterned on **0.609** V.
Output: **9** V
